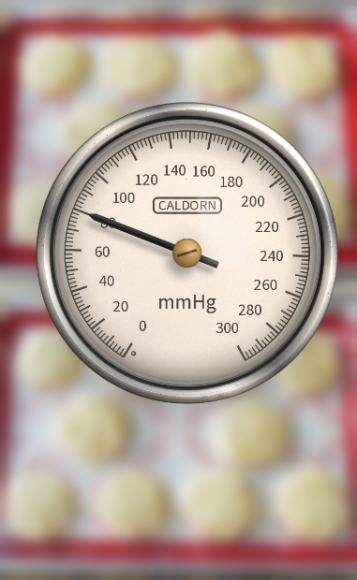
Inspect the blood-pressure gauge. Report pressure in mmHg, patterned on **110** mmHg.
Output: **80** mmHg
